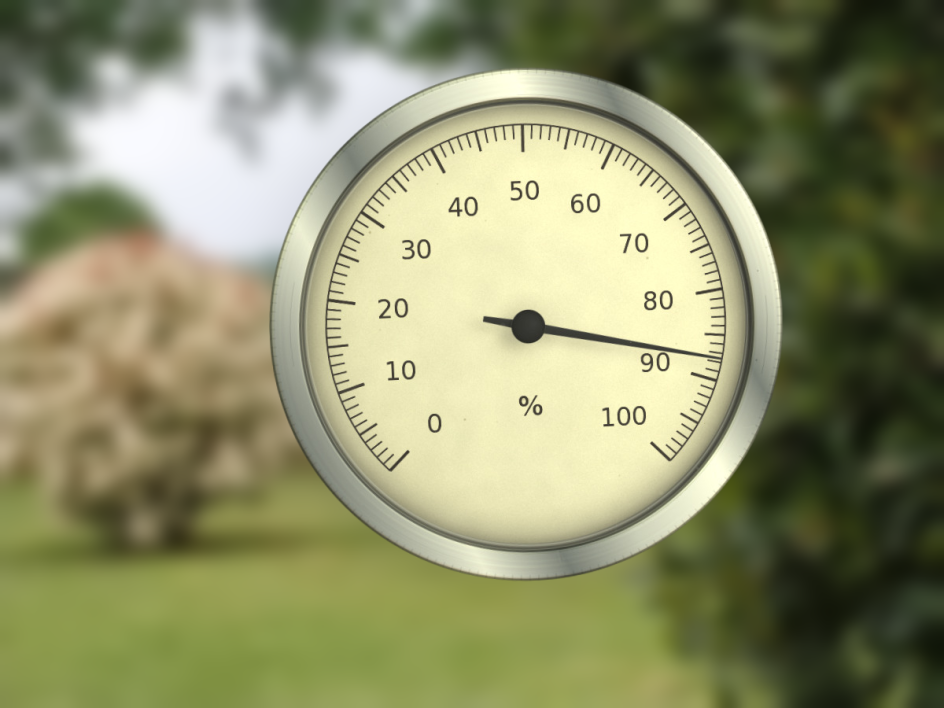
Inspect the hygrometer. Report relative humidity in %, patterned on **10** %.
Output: **87.5** %
